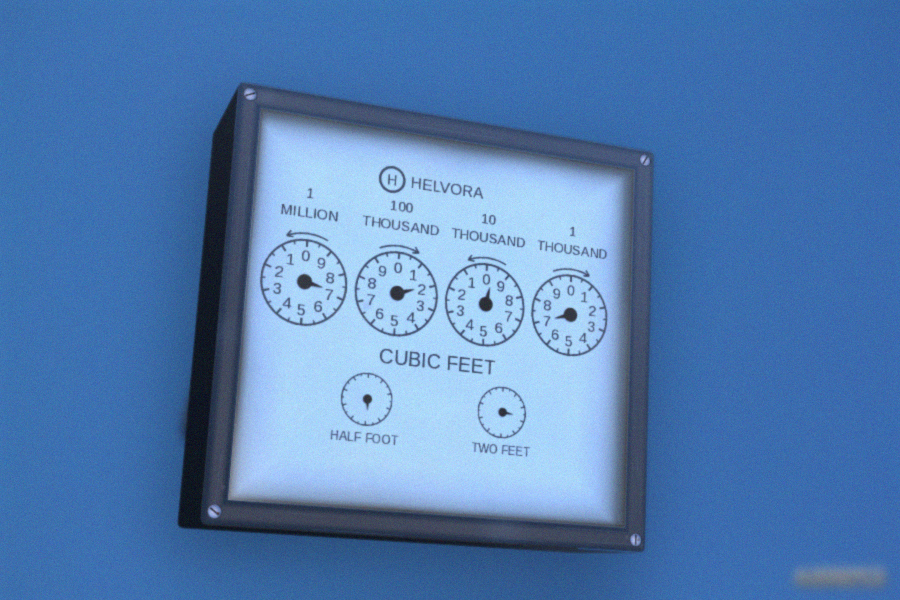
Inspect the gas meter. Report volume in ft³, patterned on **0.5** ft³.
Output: **719700** ft³
